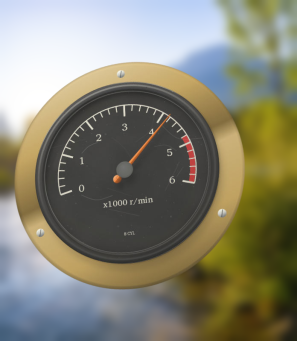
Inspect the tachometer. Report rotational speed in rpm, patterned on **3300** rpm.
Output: **4200** rpm
